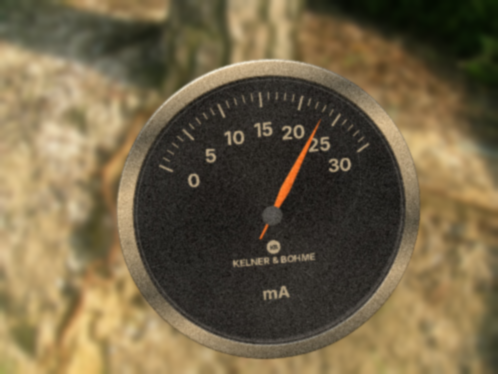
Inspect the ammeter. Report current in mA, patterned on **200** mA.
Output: **23** mA
